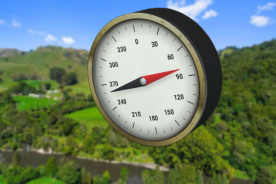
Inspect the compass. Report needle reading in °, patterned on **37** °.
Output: **80** °
